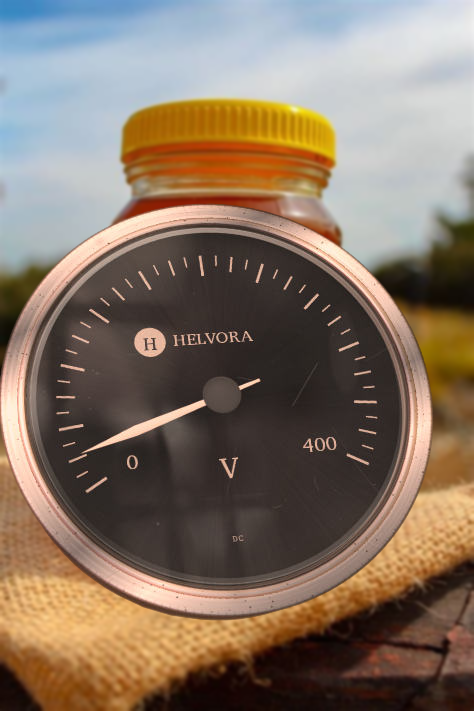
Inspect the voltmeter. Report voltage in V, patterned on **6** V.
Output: **20** V
